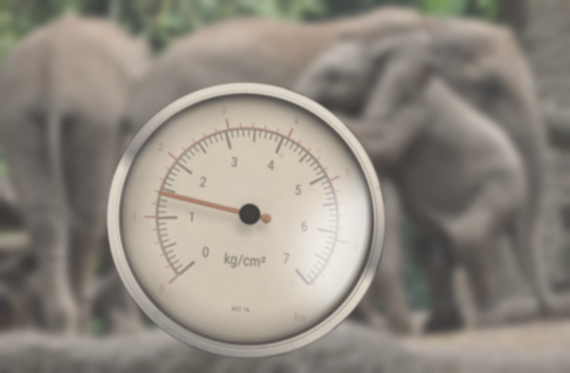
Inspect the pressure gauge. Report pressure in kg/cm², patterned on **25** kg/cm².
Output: **1.4** kg/cm²
